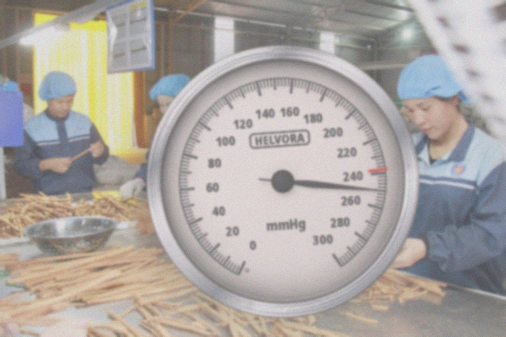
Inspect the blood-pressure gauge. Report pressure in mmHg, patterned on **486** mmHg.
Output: **250** mmHg
